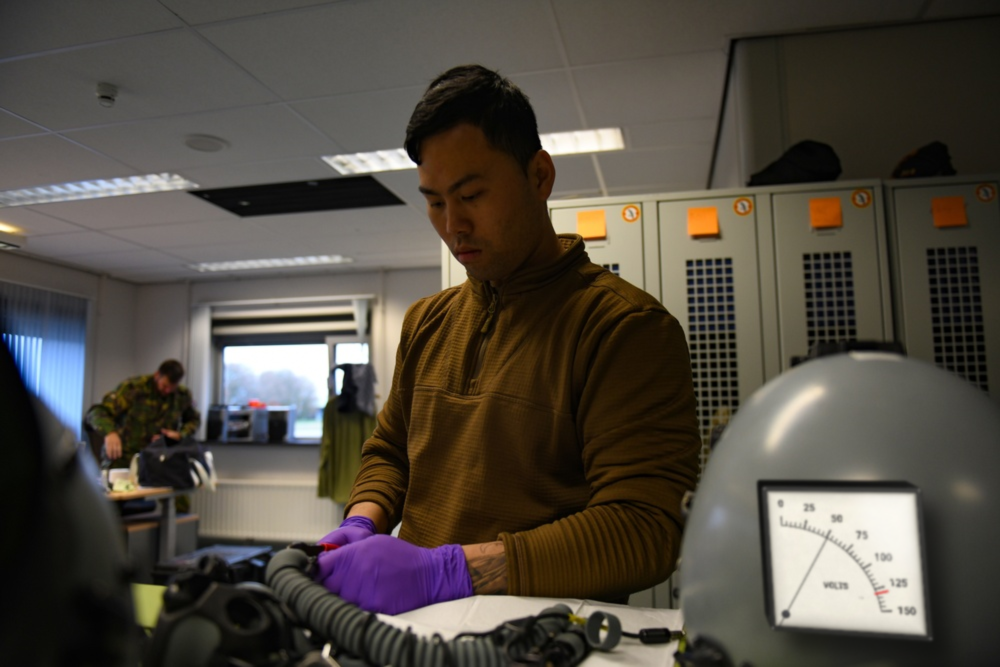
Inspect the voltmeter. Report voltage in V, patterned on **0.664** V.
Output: **50** V
